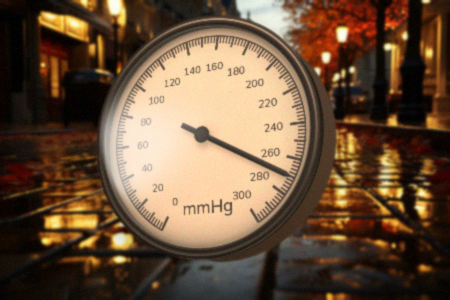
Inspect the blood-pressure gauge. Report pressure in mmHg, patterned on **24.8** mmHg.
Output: **270** mmHg
